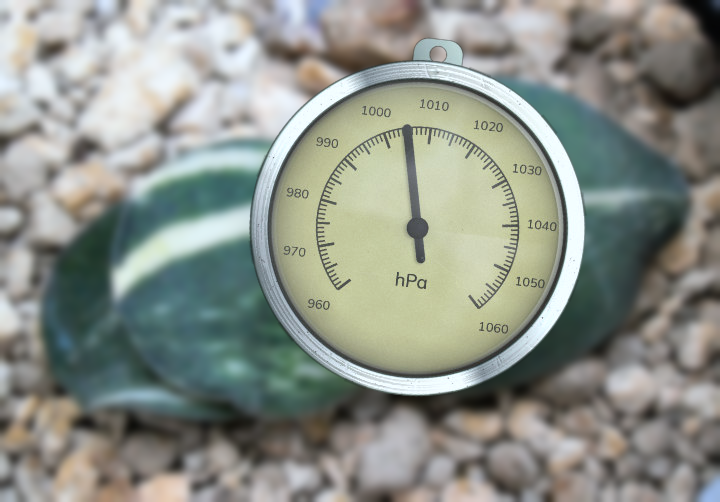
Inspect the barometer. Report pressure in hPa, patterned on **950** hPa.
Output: **1005** hPa
